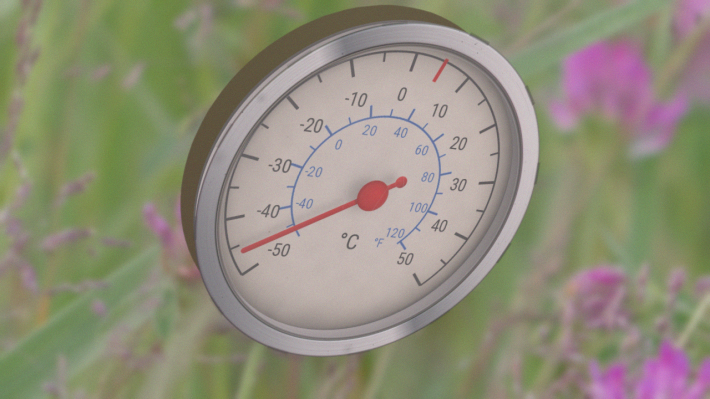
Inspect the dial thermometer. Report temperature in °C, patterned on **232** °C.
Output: **-45** °C
